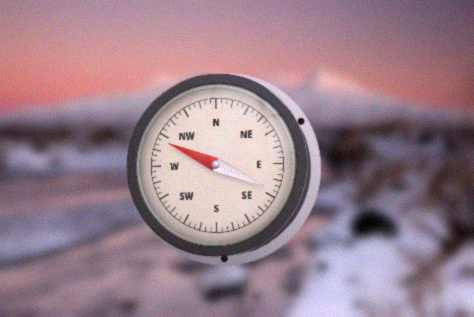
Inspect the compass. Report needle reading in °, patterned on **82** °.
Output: **295** °
